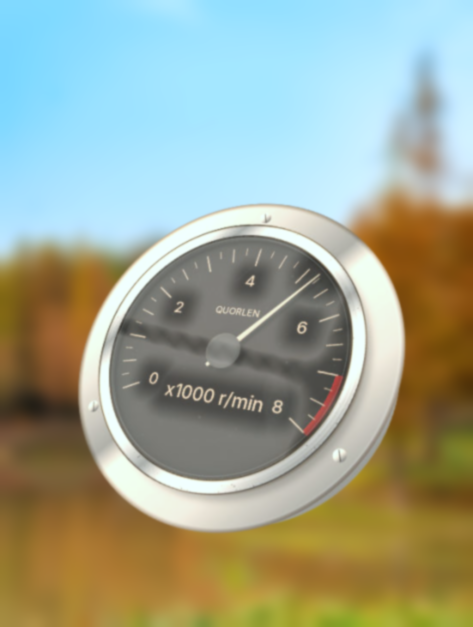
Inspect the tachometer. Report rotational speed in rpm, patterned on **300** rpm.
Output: **5250** rpm
